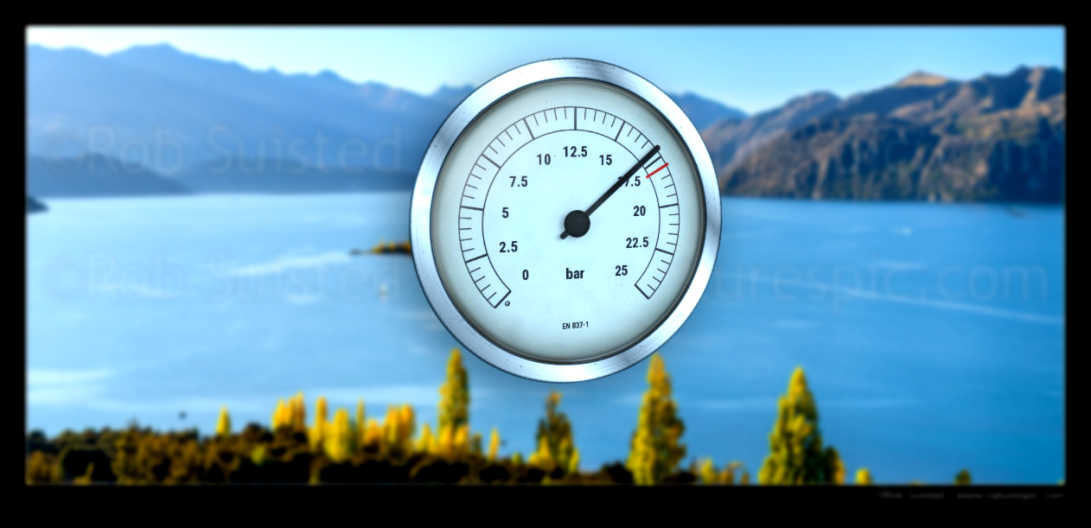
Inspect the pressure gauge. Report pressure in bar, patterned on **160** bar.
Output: **17** bar
